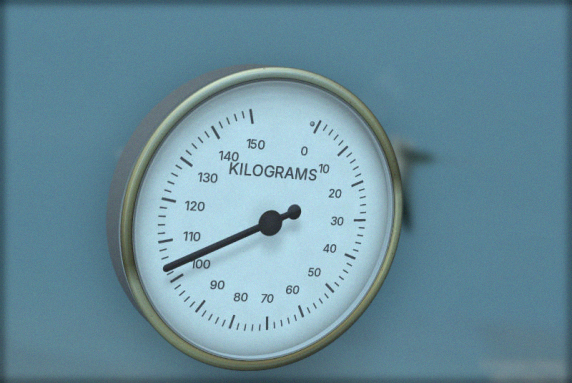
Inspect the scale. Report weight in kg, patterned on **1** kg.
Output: **104** kg
